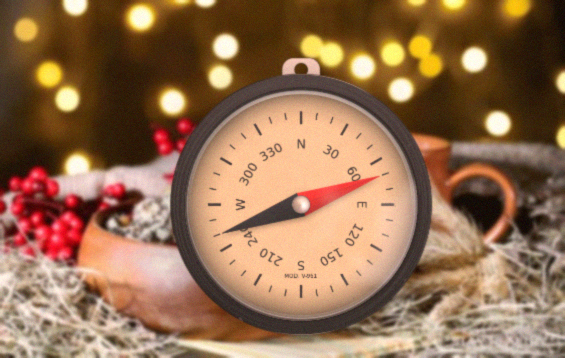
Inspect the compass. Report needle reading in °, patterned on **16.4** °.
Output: **70** °
